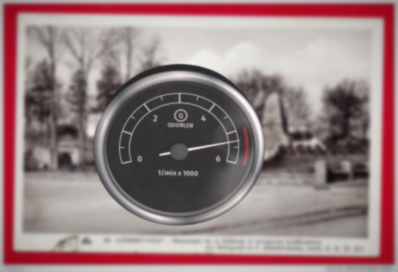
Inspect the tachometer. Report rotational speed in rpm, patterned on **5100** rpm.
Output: **5250** rpm
